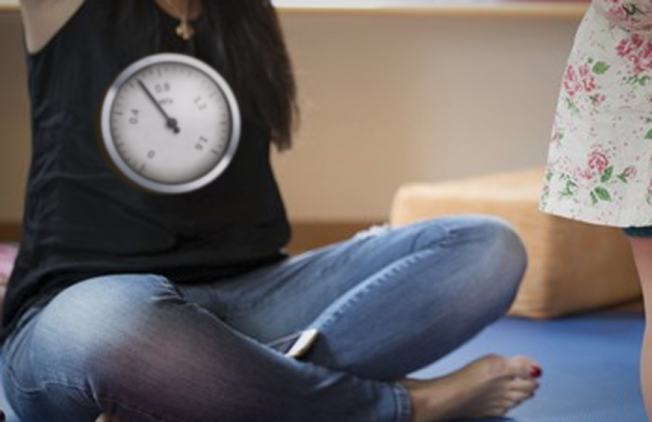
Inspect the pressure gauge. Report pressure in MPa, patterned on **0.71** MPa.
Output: **0.65** MPa
